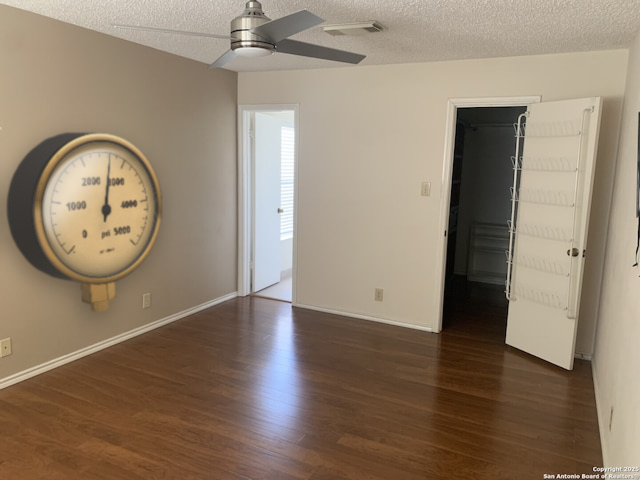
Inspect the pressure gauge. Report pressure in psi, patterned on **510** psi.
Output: **2600** psi
